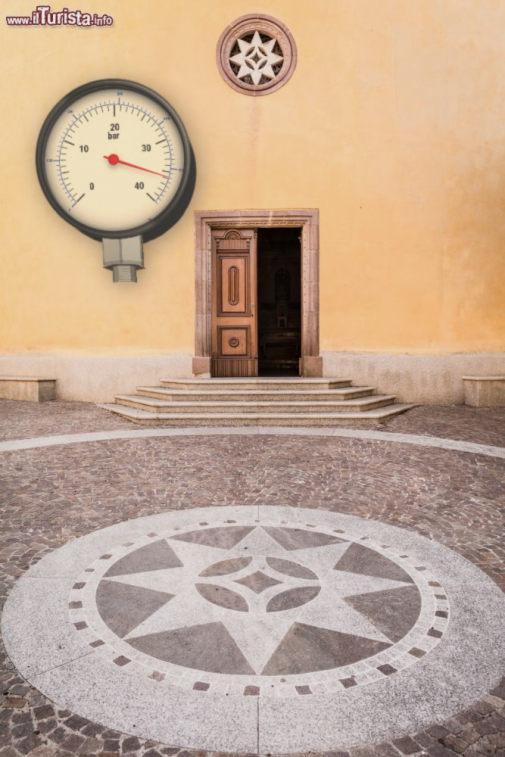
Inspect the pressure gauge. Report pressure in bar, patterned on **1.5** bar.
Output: **36** bar
